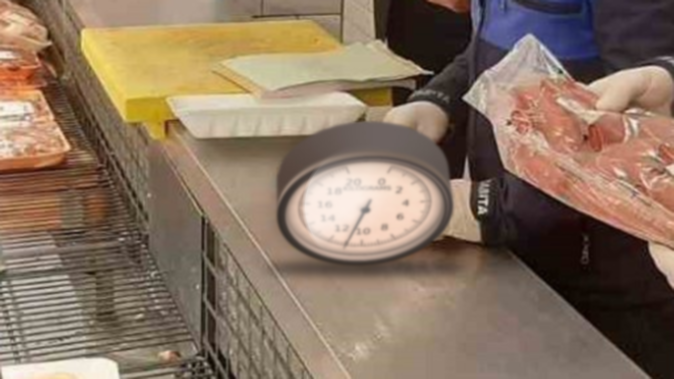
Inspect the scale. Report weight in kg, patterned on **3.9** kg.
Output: **11** kg
